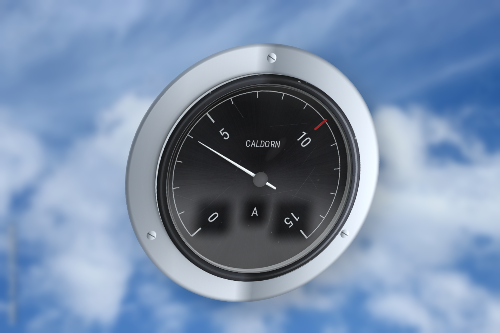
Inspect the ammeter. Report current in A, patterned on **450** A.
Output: **4** A
